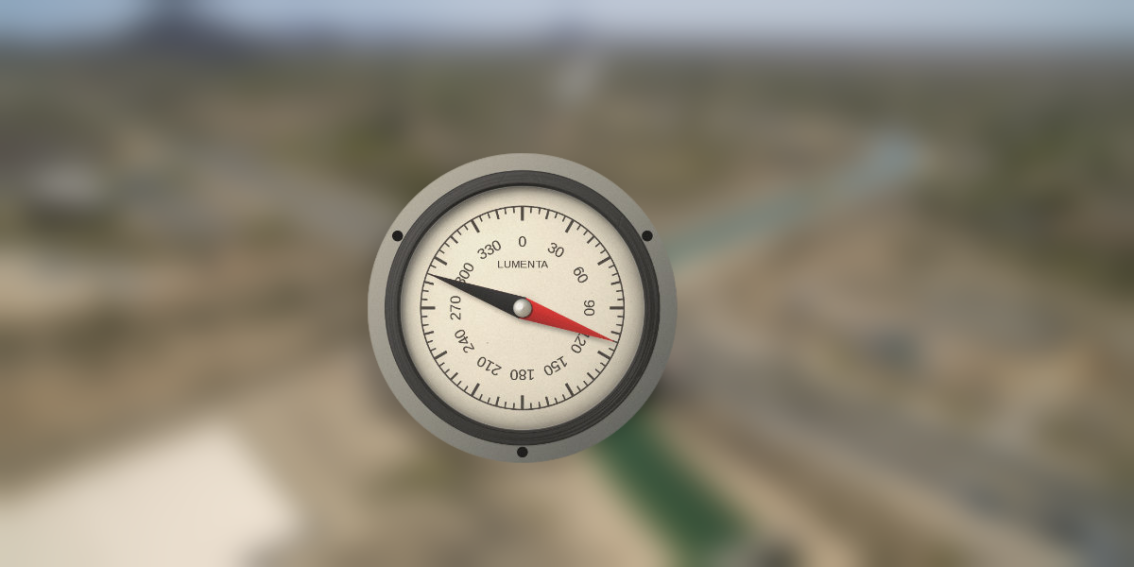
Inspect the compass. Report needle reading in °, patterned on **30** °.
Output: **110** °
